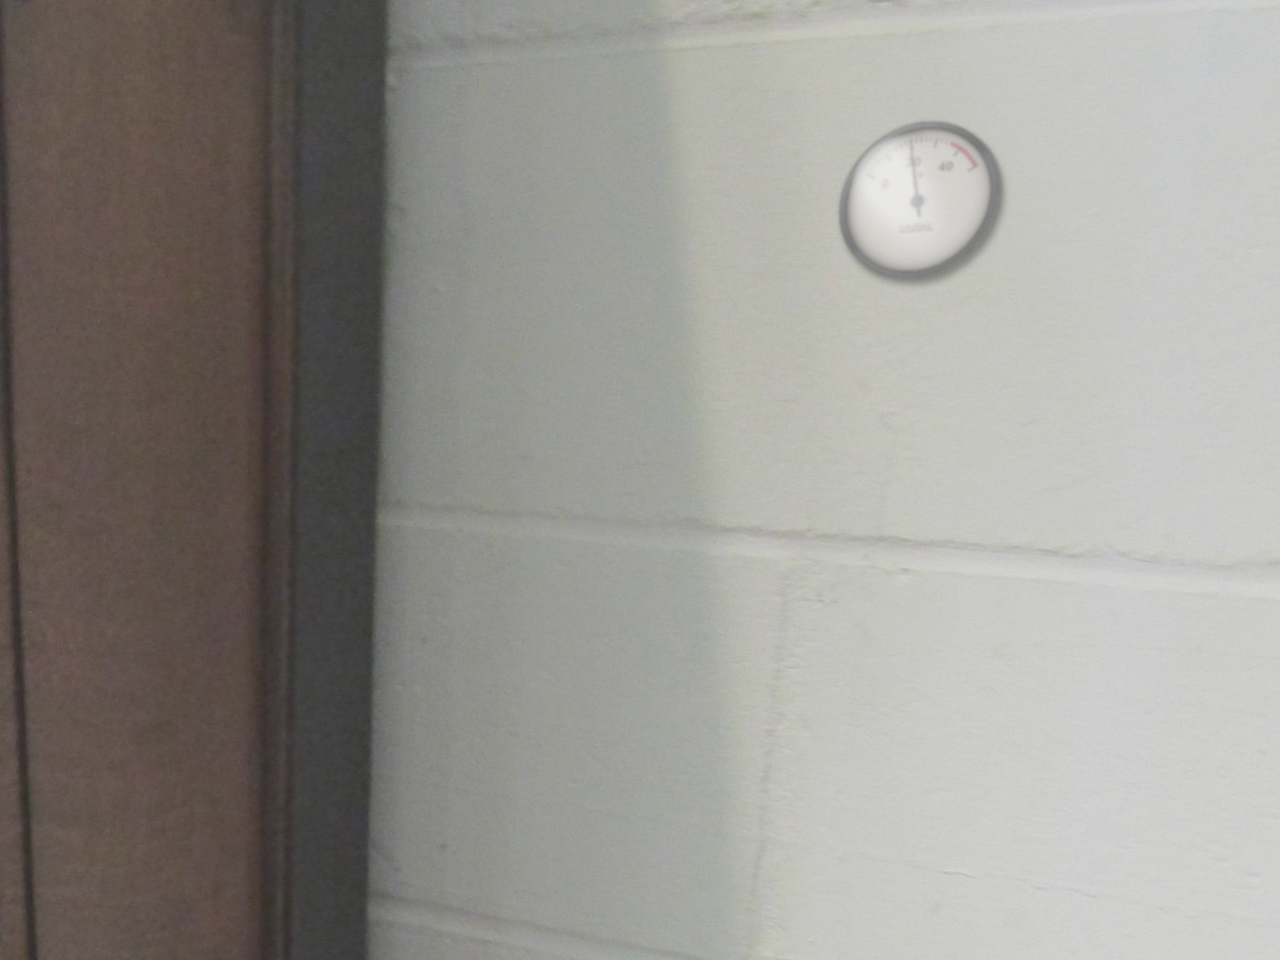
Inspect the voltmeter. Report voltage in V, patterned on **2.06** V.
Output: **20** V
